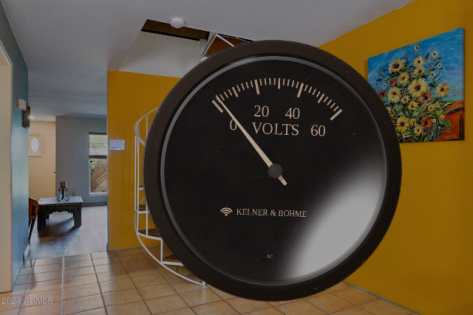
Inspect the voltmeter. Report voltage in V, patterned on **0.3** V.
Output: **2** V
